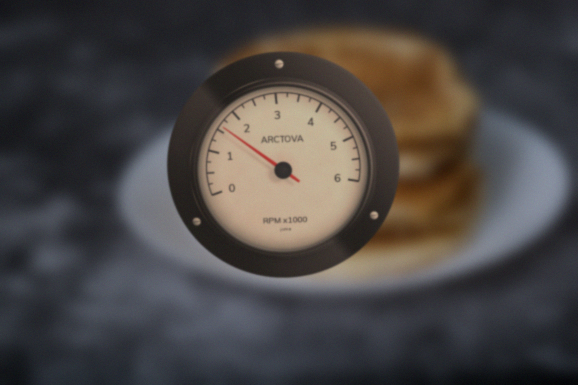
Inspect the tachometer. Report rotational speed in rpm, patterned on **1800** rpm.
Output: **1625** rpm
